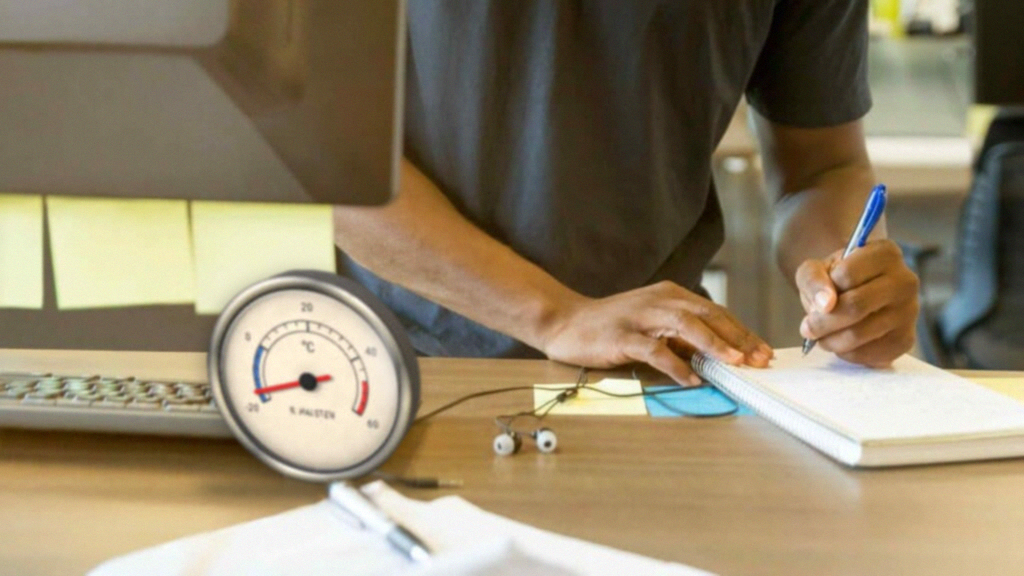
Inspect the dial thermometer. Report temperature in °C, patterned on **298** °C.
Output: **-16** °C
